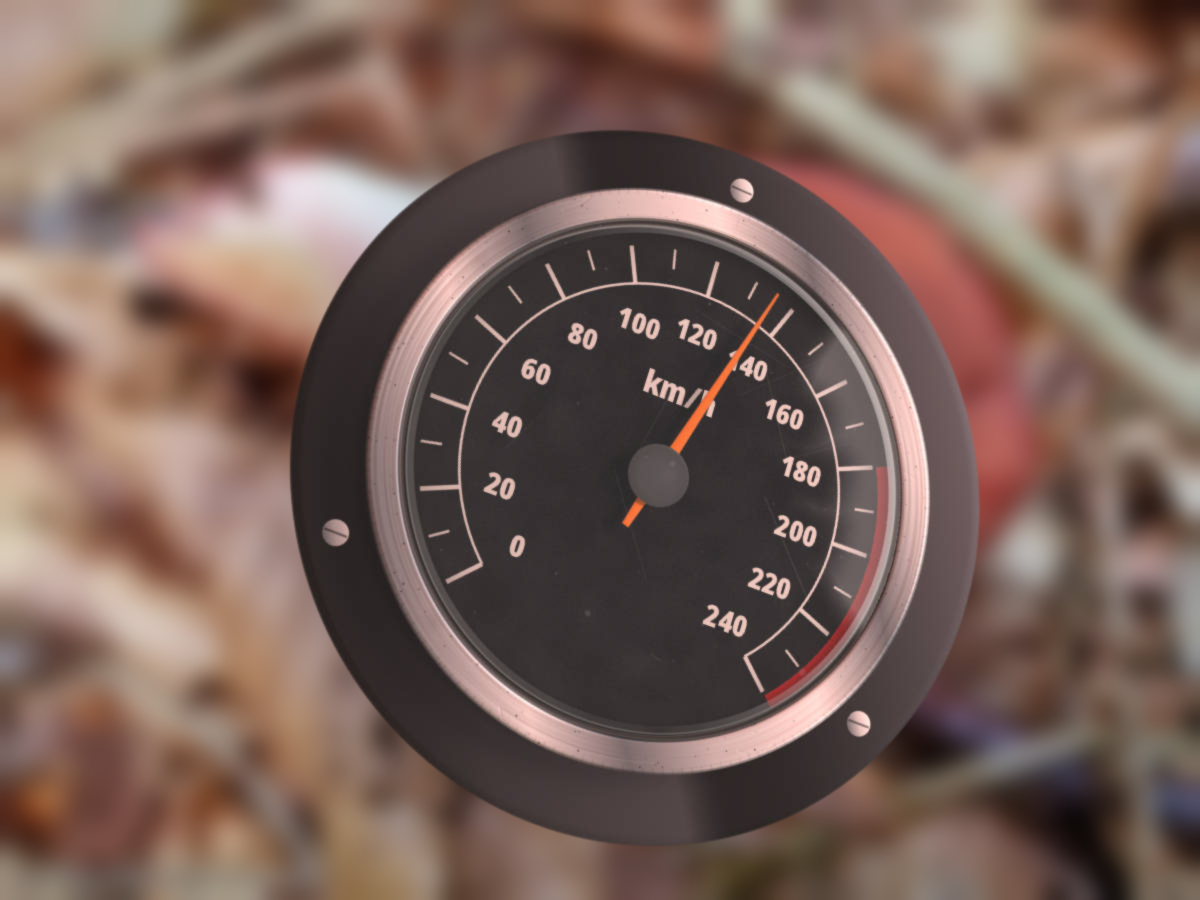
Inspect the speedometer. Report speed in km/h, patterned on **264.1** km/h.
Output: **135** km/h
